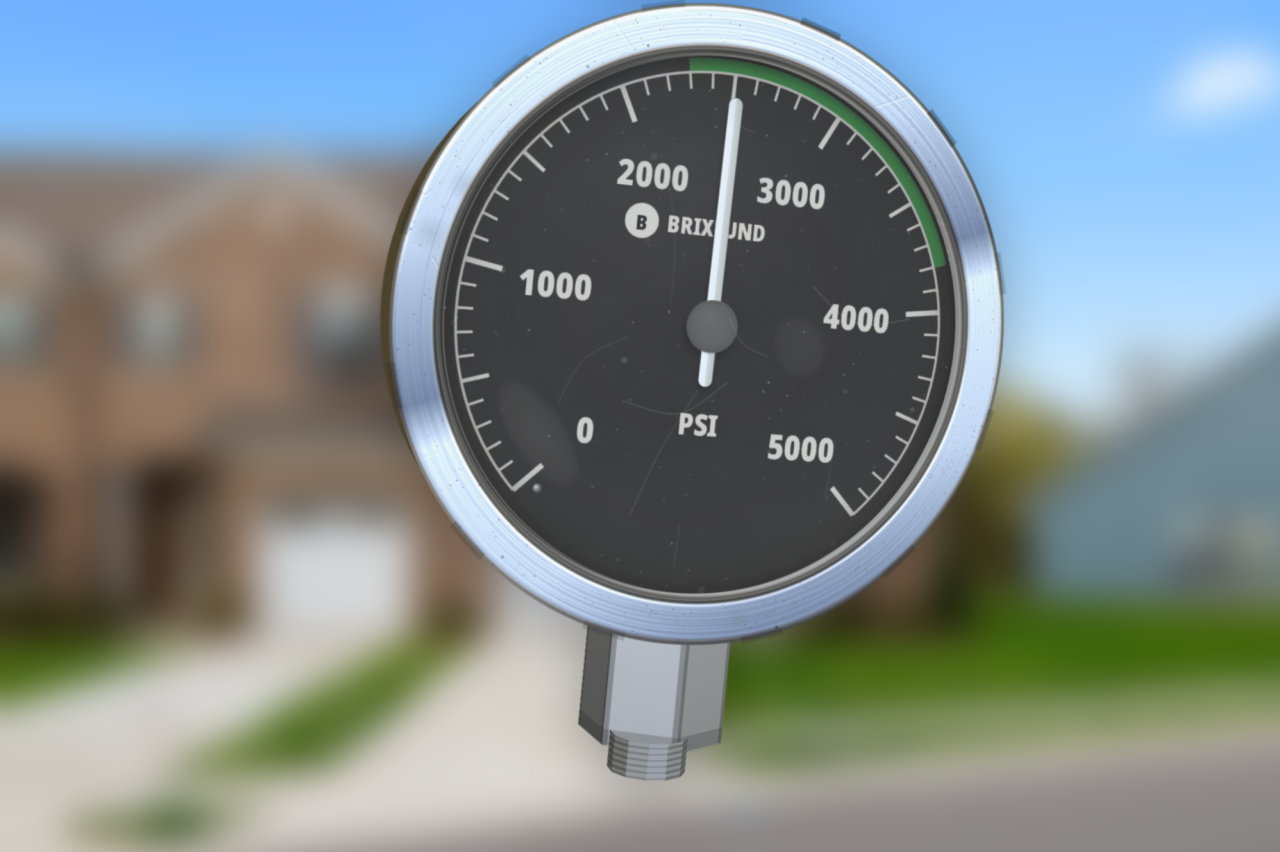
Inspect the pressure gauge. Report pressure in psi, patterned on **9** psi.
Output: **2500** psi
